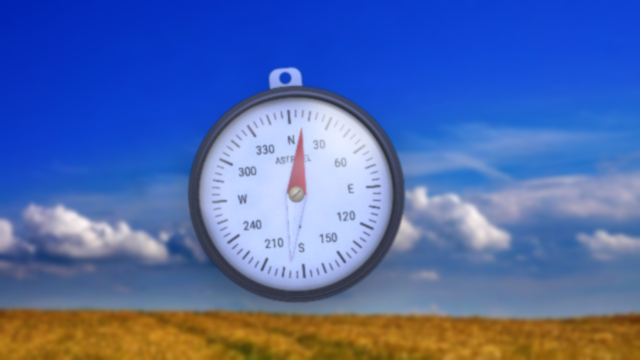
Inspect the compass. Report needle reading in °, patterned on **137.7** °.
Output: **10** °
